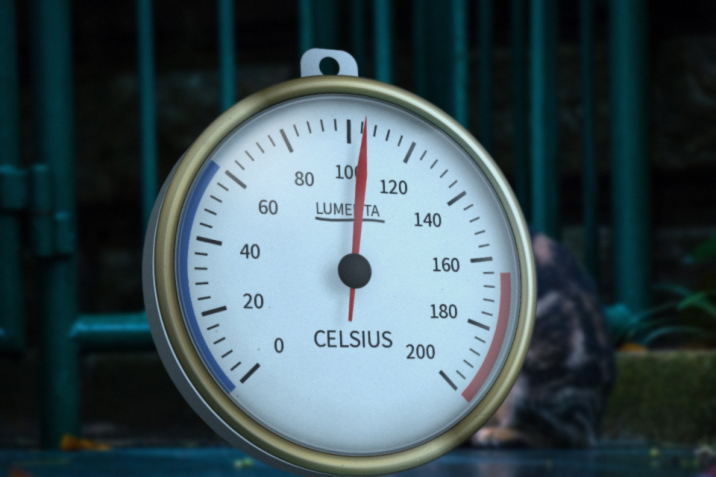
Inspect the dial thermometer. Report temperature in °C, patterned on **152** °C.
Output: **104** °C
